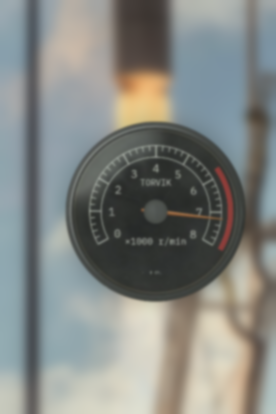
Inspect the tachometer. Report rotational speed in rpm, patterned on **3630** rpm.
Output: **7200** rpm
